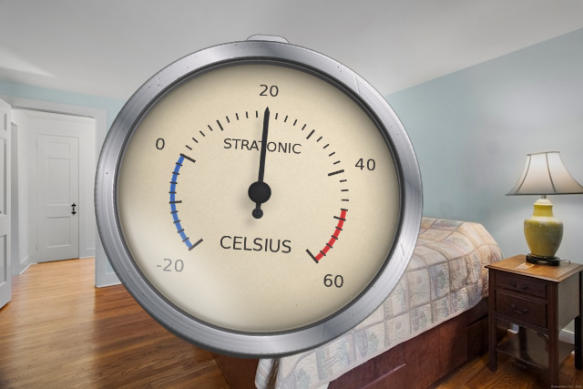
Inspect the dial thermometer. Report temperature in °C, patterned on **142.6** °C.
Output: **20** °C
